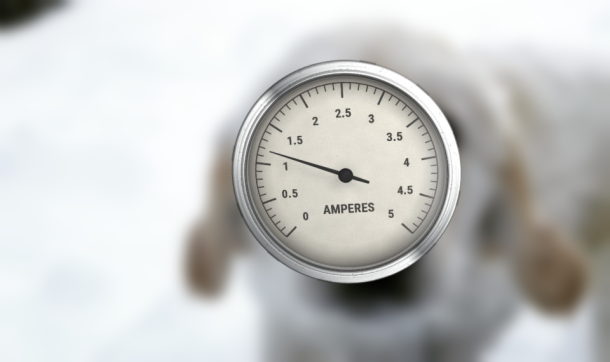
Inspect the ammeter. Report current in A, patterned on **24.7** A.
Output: **1.2** A
